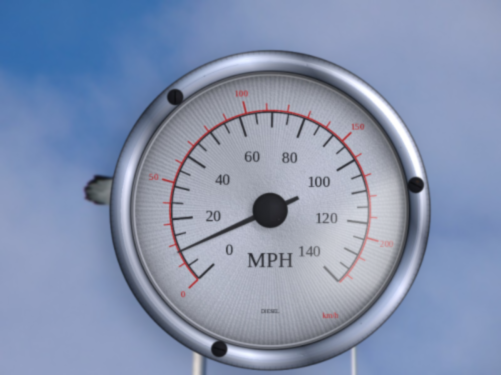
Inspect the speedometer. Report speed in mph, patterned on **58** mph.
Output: **10** mph
